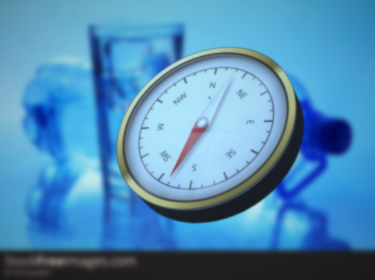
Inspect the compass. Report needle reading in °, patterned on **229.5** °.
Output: **200** °
